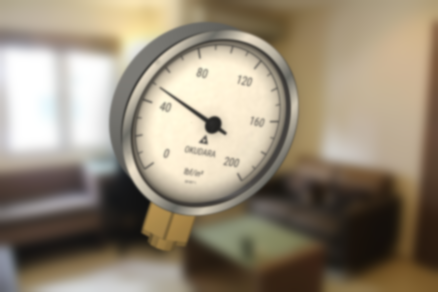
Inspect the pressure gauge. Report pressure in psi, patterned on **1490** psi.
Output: **50** psi
